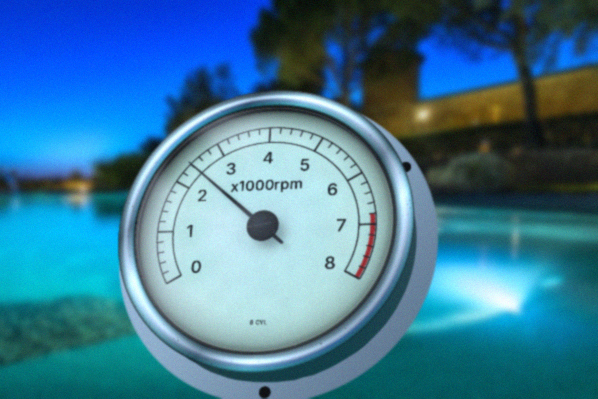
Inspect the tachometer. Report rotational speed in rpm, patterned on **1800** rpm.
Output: **2400** rpm
